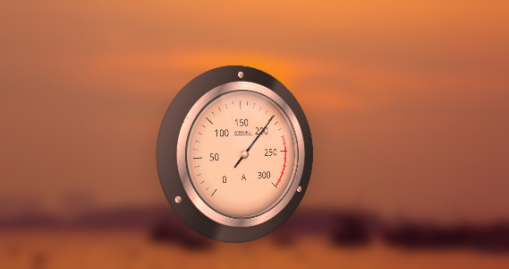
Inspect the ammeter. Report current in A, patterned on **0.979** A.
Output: **200** A
